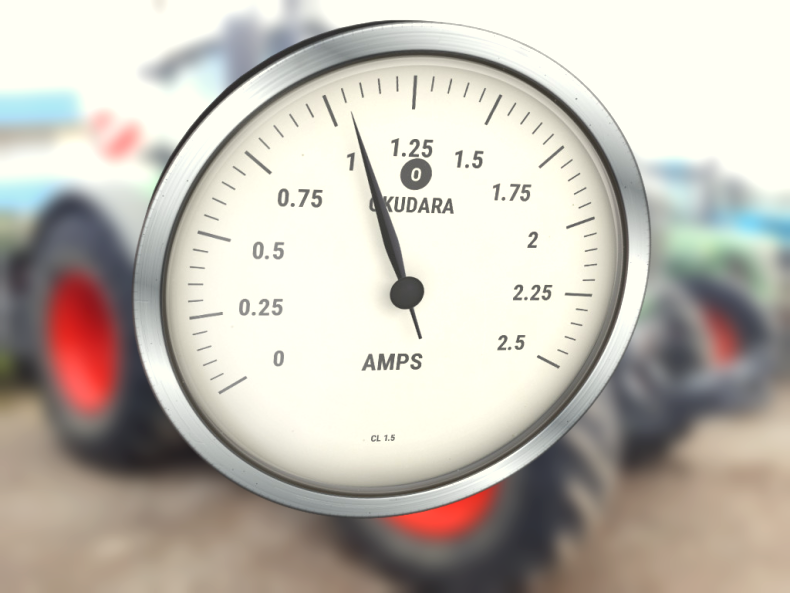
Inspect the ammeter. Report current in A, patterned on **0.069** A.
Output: **1.05** A
